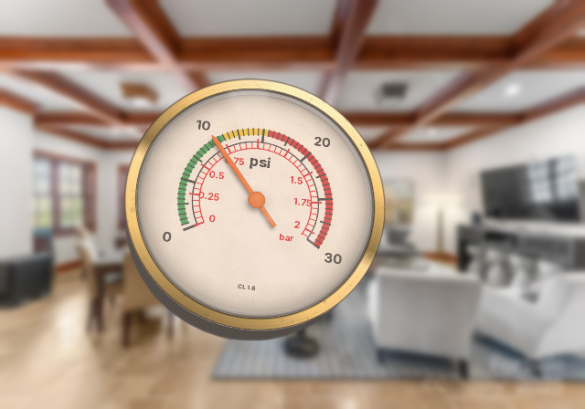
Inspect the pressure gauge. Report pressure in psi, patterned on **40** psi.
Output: **10** psi
